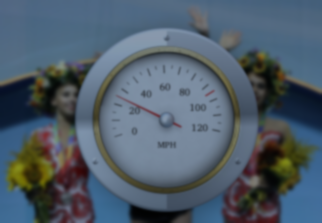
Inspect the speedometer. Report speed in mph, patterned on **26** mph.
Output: **25** mph
